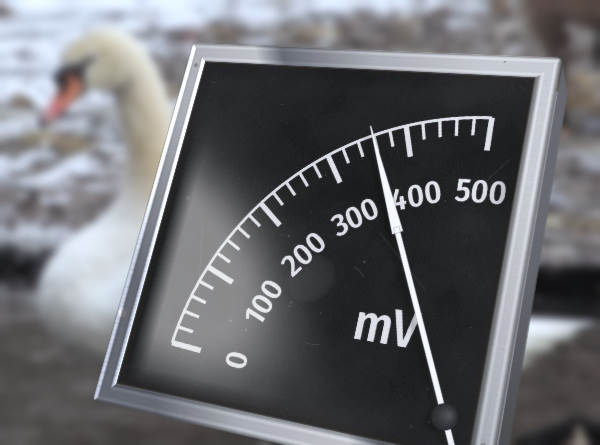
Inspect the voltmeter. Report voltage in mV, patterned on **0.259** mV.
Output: **360** mV
